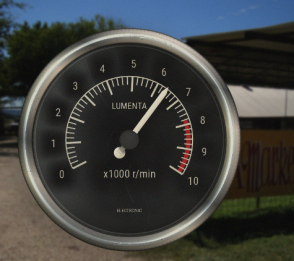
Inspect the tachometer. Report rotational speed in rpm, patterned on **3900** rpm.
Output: **6400** rpm
